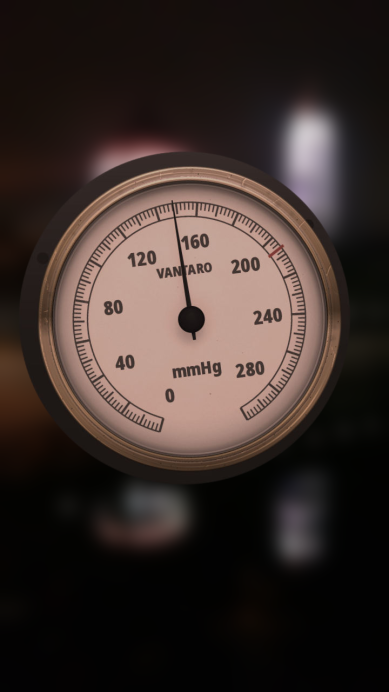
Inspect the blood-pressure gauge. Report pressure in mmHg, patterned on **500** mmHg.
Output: **148** mmHg
